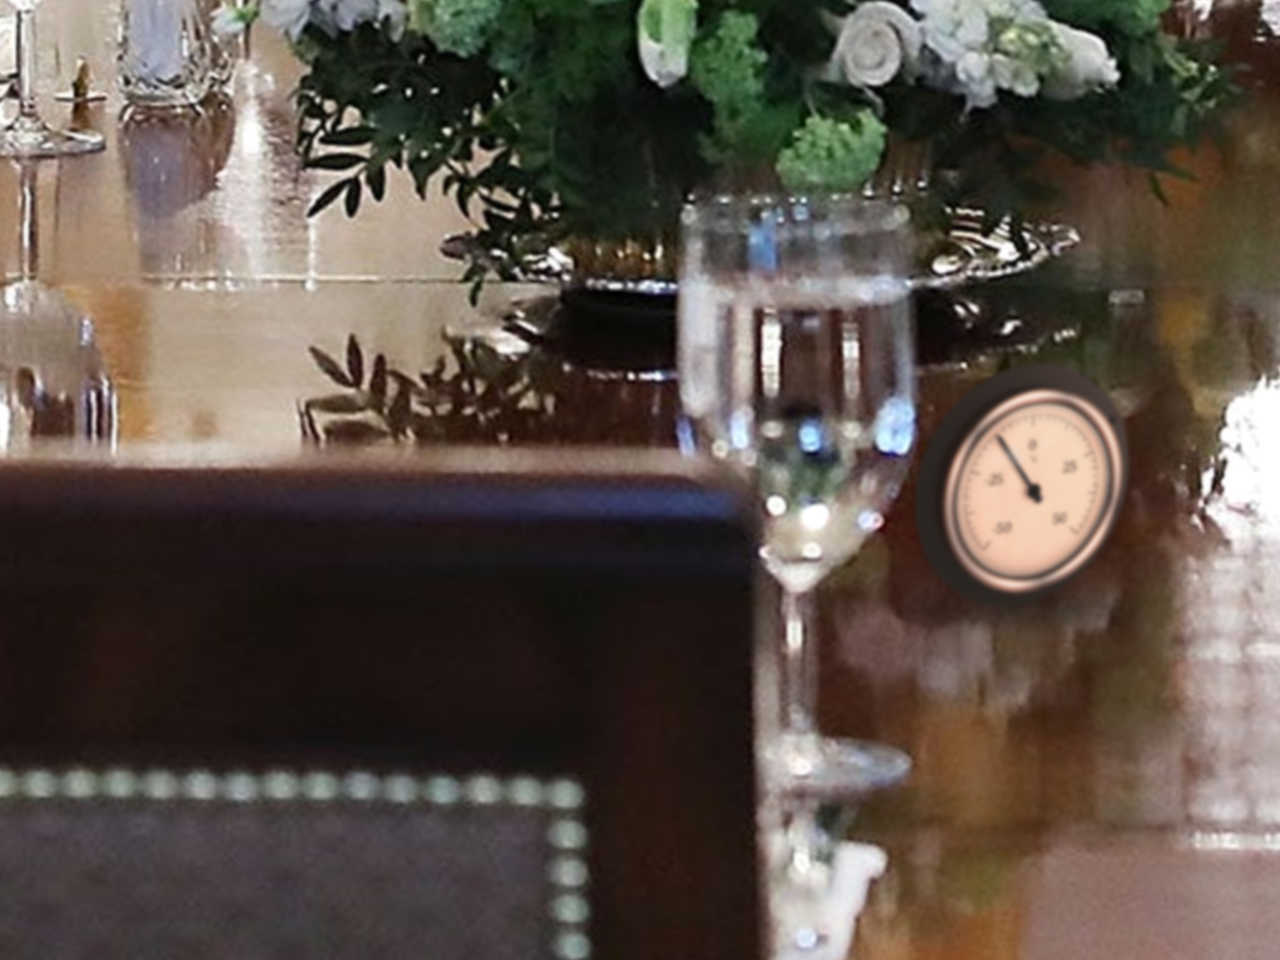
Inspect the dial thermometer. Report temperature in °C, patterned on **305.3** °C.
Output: **-12.5** °C
